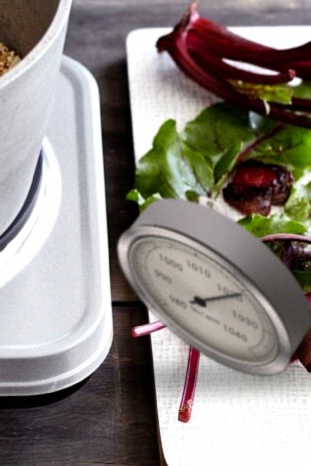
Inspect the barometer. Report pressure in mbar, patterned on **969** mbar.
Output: **1020** mbar
